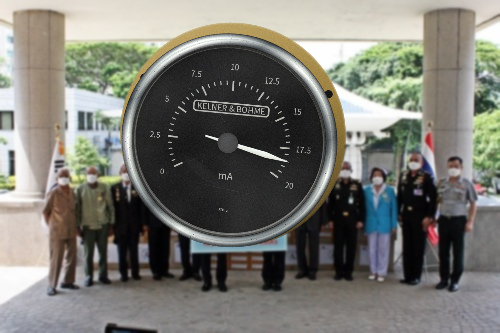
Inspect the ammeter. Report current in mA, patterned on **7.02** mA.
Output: **18.5** mA
